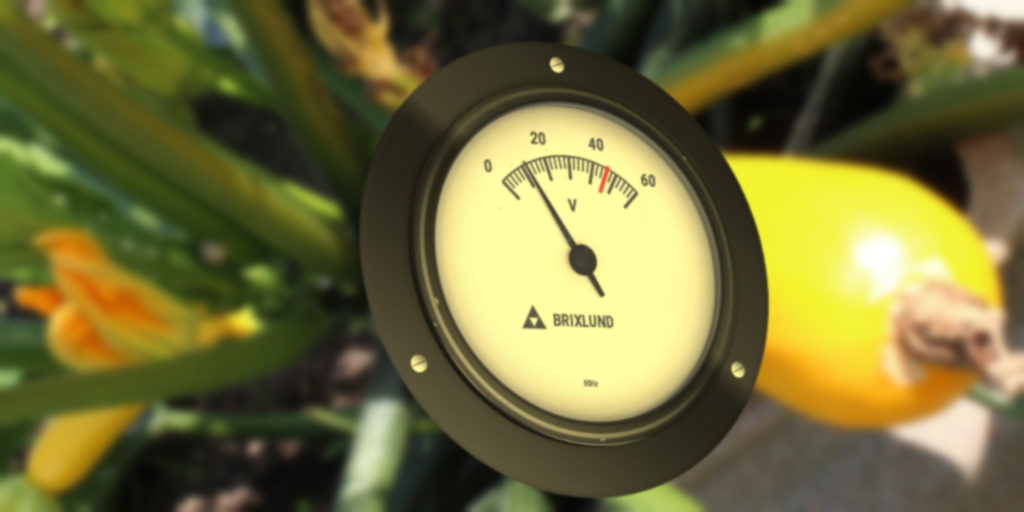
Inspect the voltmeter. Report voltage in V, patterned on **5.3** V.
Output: **10** V
